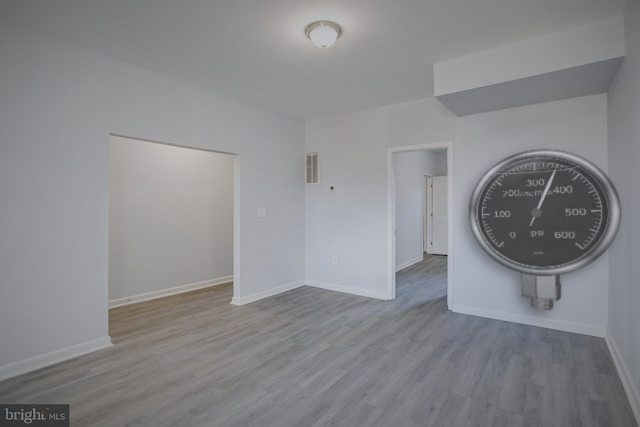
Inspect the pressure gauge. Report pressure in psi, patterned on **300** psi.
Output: **350** psi
